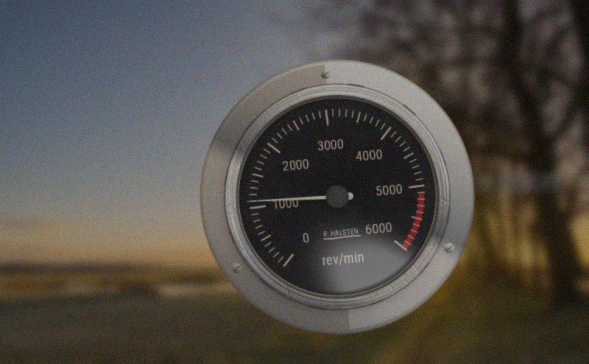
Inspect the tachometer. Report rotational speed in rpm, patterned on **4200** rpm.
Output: **1100** rpm
